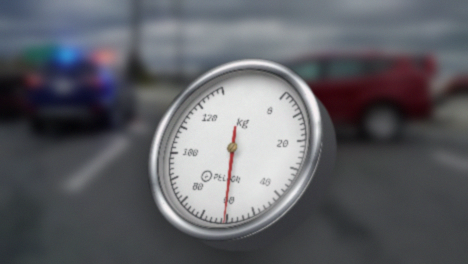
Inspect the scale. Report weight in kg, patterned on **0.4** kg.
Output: **60** kg
